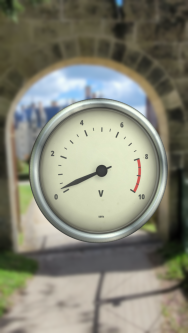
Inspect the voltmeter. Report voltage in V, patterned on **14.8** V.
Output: **0.25** V
